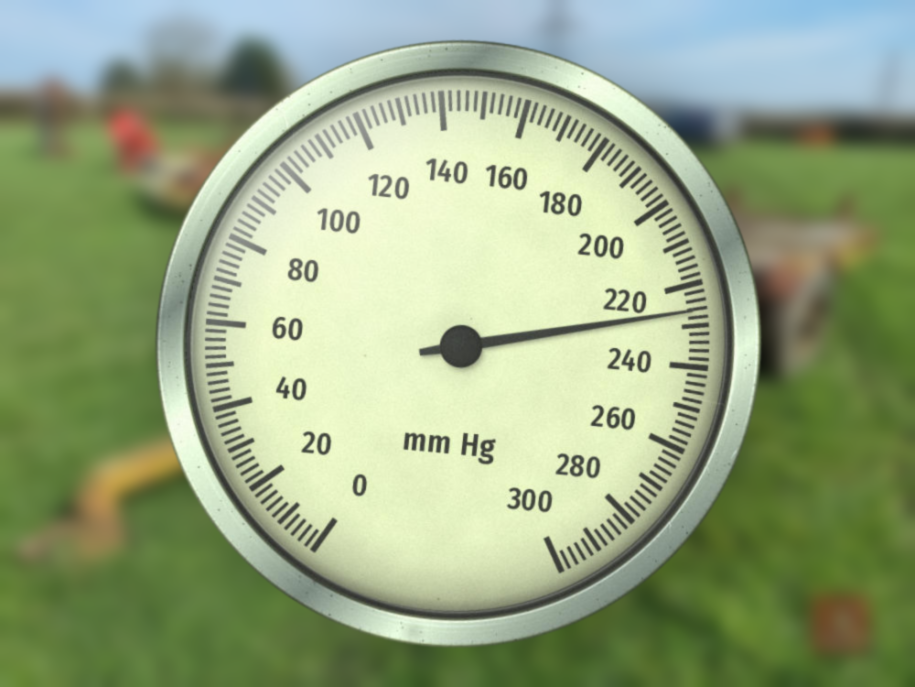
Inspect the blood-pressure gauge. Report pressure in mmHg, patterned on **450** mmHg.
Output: **226** mmHg
